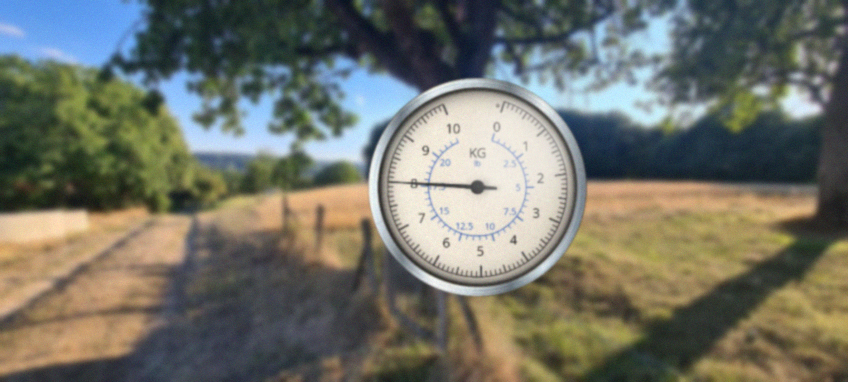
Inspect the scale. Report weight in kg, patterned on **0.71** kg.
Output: **8** kg
